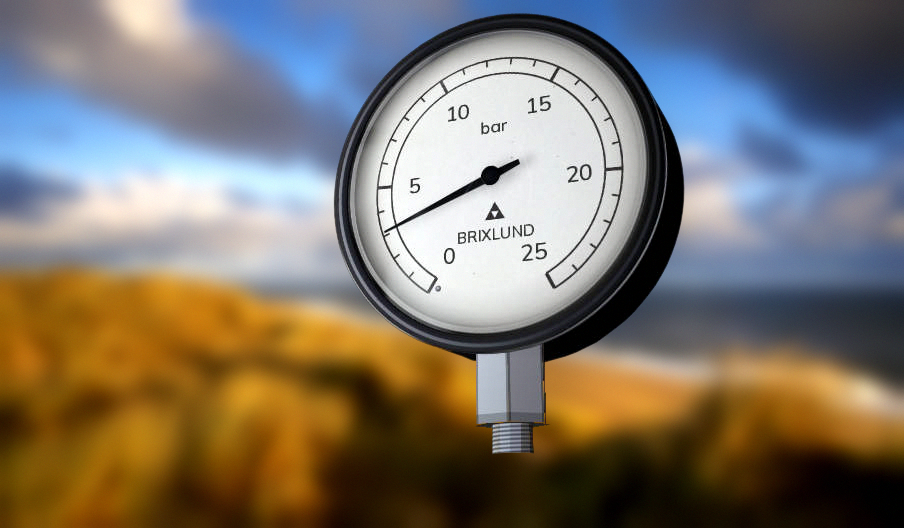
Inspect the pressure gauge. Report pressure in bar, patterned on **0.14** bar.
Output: **3** bar
